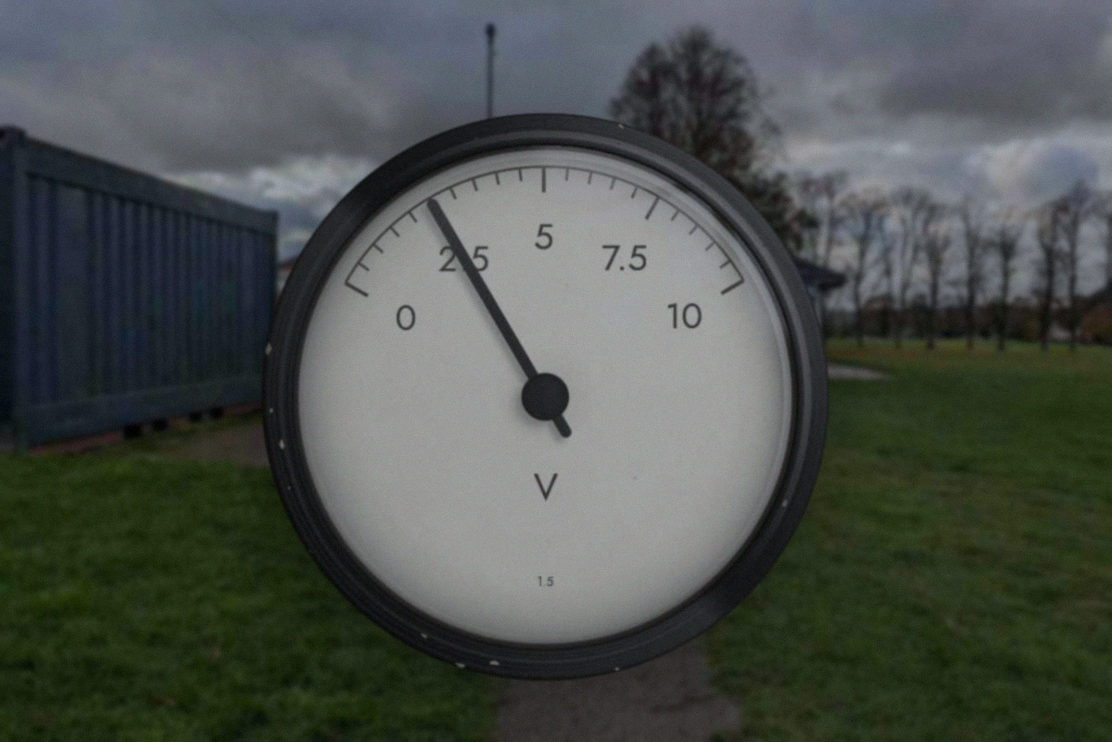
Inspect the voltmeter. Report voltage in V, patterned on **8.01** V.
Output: **2.5** V
